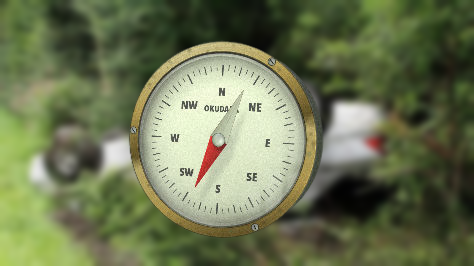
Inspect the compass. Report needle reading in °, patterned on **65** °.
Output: **205** °
